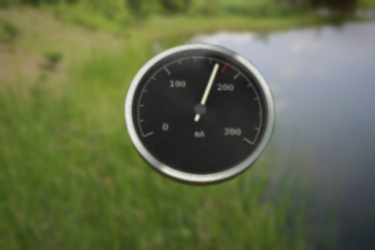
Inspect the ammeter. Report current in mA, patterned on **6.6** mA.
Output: **170** mA
